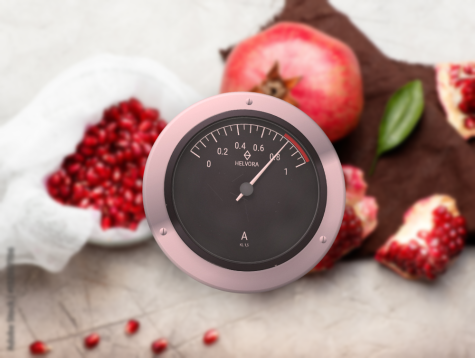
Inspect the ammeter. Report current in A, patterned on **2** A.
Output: **0.8** A
